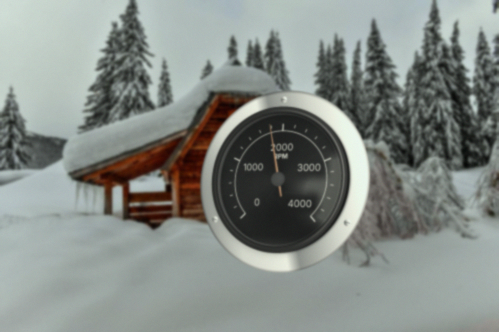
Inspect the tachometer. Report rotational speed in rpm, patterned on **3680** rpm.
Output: **1800** rpm
